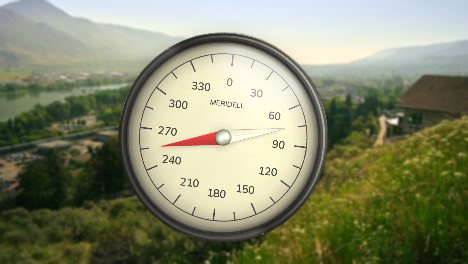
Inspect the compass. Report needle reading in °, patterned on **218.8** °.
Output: **255** °
